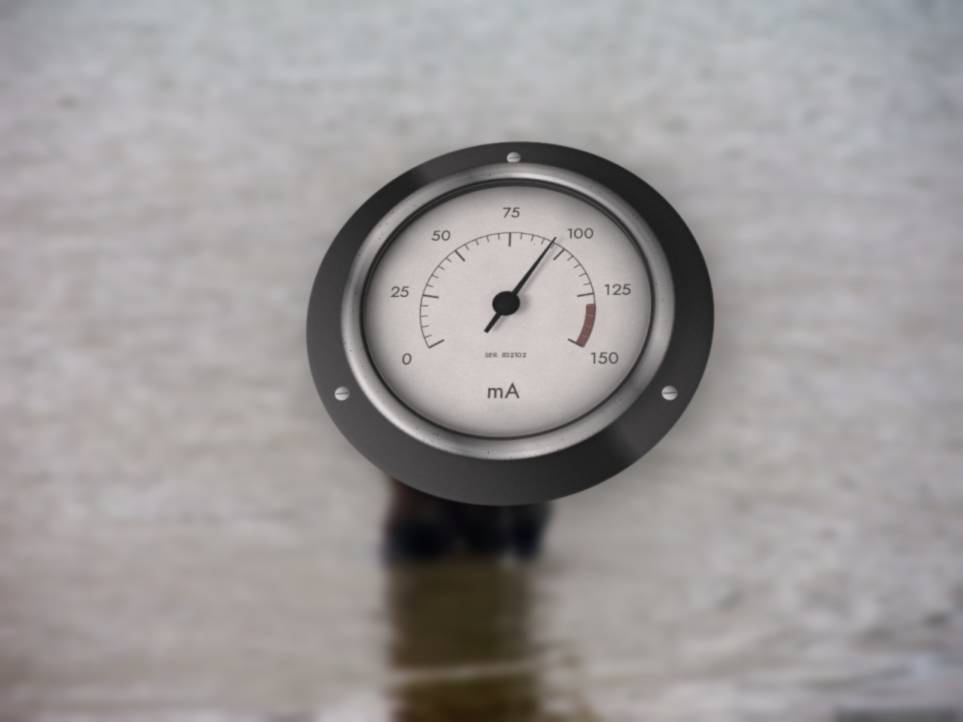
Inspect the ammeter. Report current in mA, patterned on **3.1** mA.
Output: **95** mA
